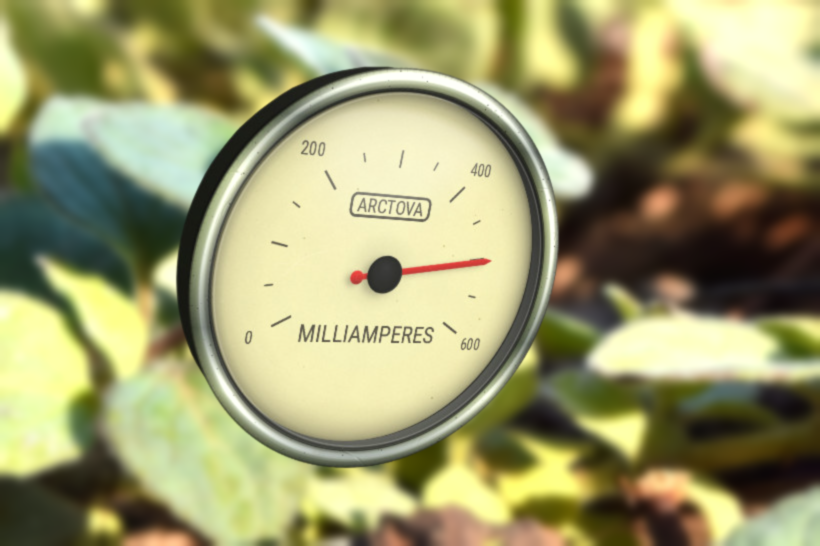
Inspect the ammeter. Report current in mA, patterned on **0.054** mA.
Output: **500** mA
